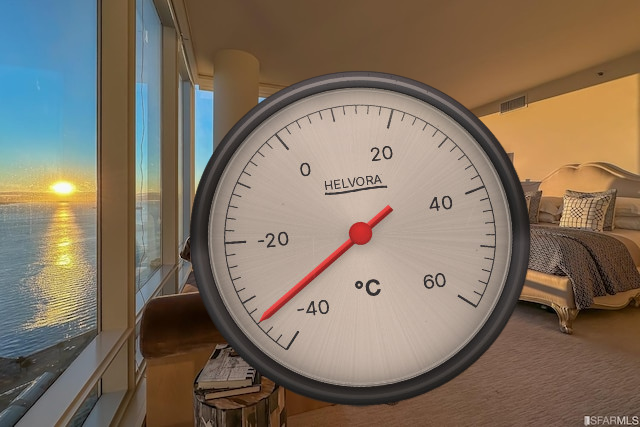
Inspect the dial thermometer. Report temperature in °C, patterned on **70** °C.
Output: **-34** °C
